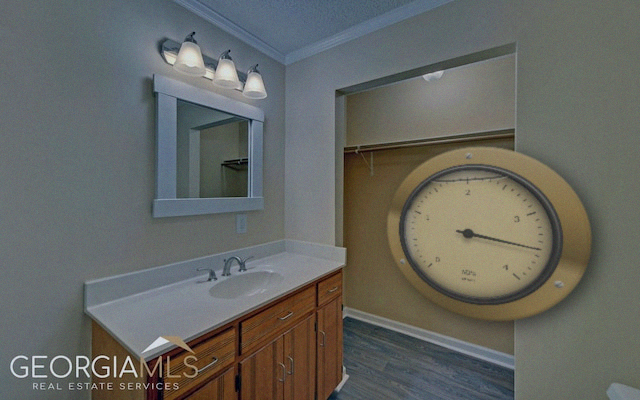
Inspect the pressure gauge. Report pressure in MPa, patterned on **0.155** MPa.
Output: **3.5** MPa
